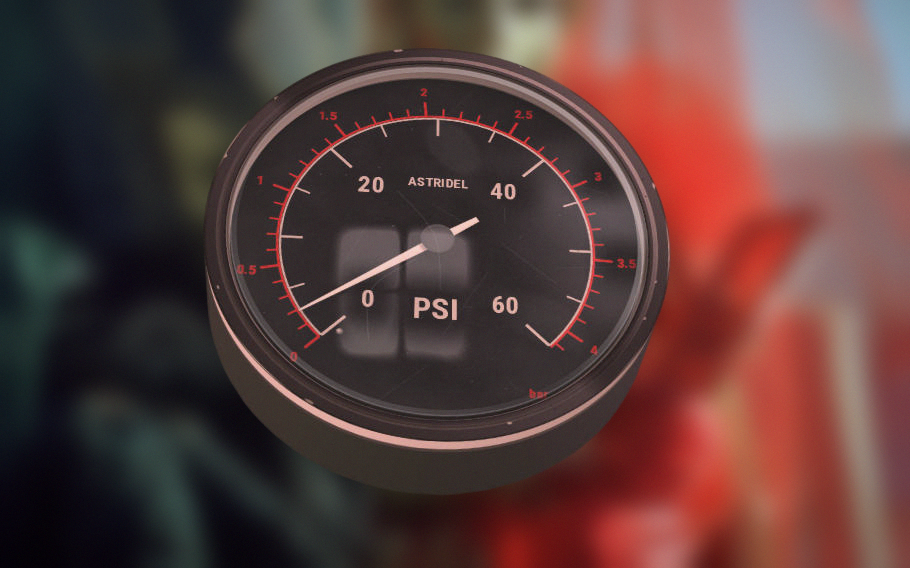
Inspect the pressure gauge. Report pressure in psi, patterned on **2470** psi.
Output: **2.5** psi
